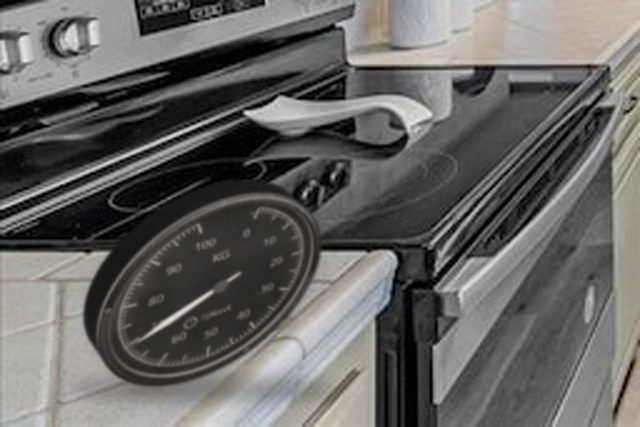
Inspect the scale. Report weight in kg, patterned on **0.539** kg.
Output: **70** kg
